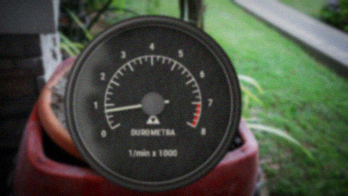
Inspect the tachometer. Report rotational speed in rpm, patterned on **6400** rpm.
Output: **750** rpm
